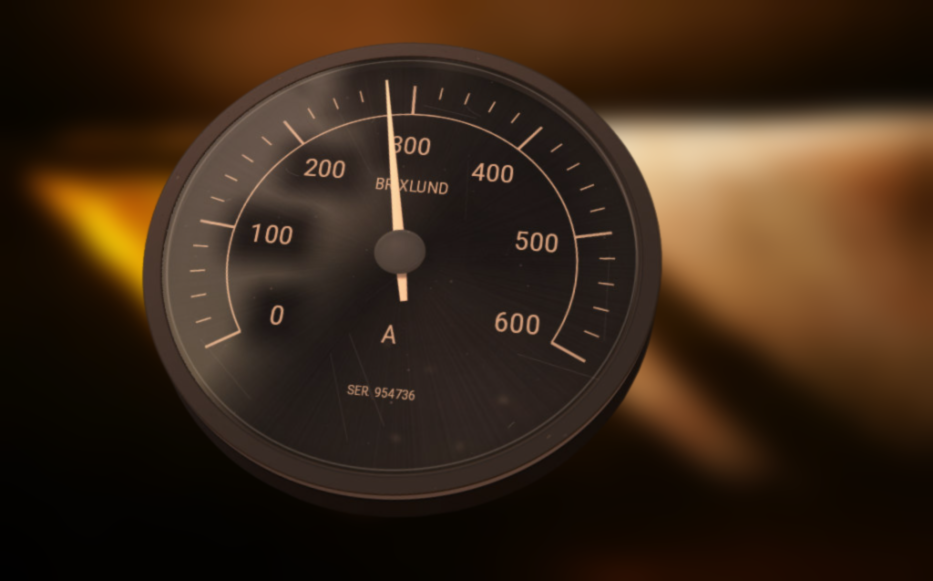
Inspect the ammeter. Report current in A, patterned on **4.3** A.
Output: **280** A
